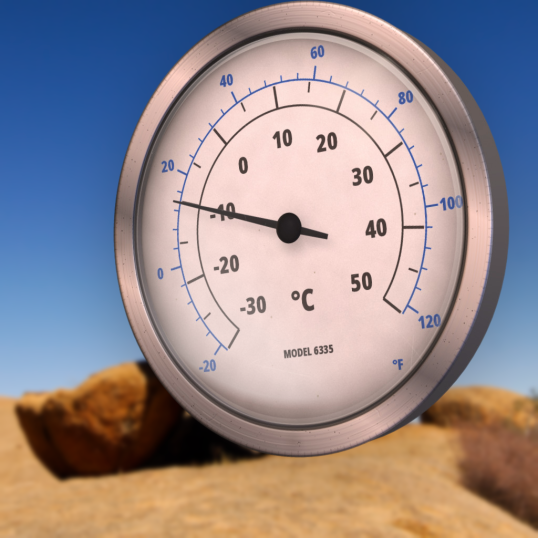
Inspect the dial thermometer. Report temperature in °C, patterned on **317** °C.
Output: **-10** °C
